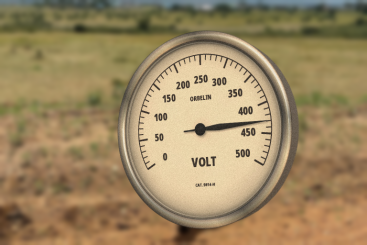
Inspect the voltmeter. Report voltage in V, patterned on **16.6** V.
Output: **430** V
